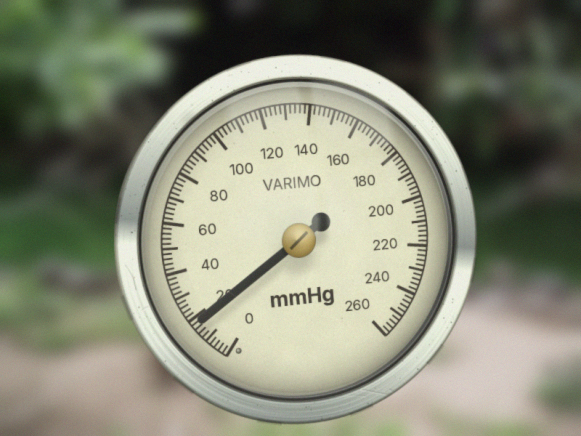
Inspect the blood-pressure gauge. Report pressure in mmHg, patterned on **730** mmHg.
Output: **18** mmHg
